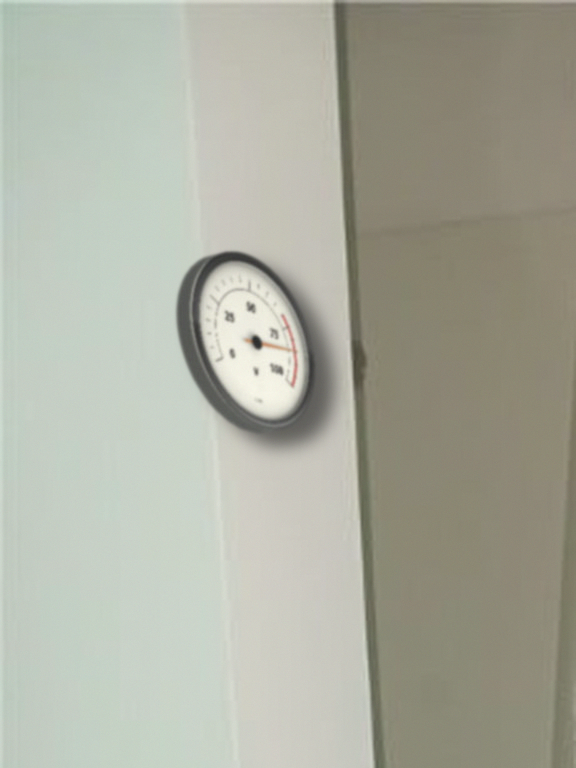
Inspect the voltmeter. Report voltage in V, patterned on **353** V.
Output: **85** V
